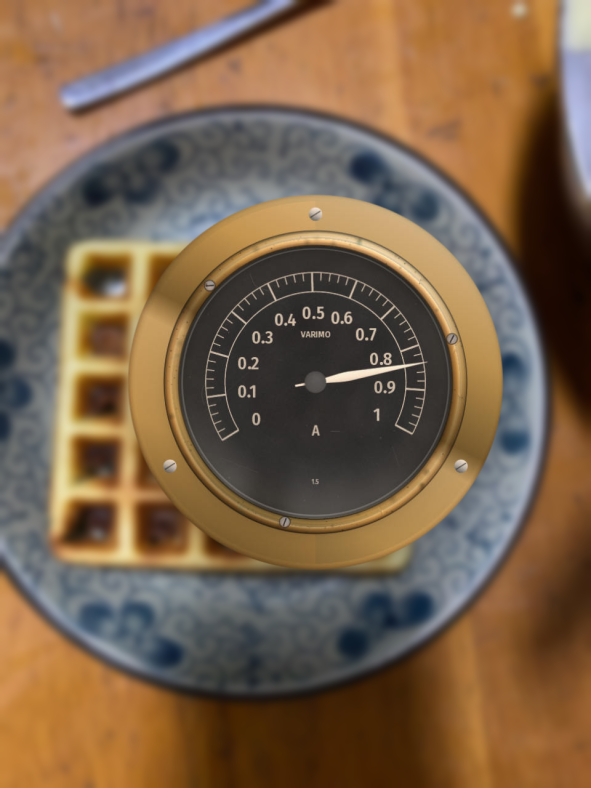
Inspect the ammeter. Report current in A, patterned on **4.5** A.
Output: **0.84** A
